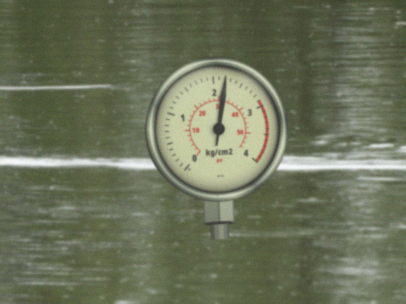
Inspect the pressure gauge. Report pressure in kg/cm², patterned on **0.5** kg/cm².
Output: **2.2** kg/cm²
